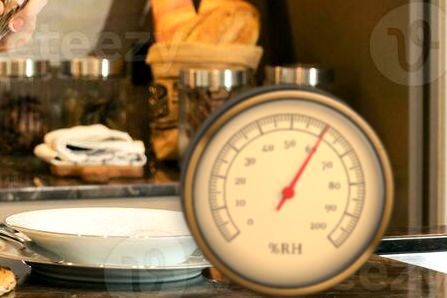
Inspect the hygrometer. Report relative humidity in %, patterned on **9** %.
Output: **60** %
